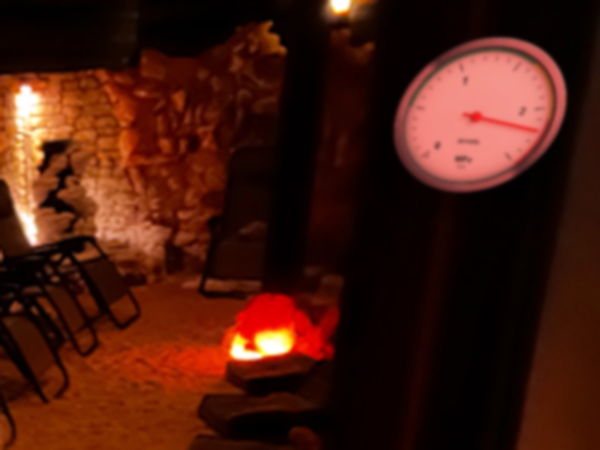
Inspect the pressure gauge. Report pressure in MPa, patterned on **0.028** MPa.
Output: **2.2** MPa
